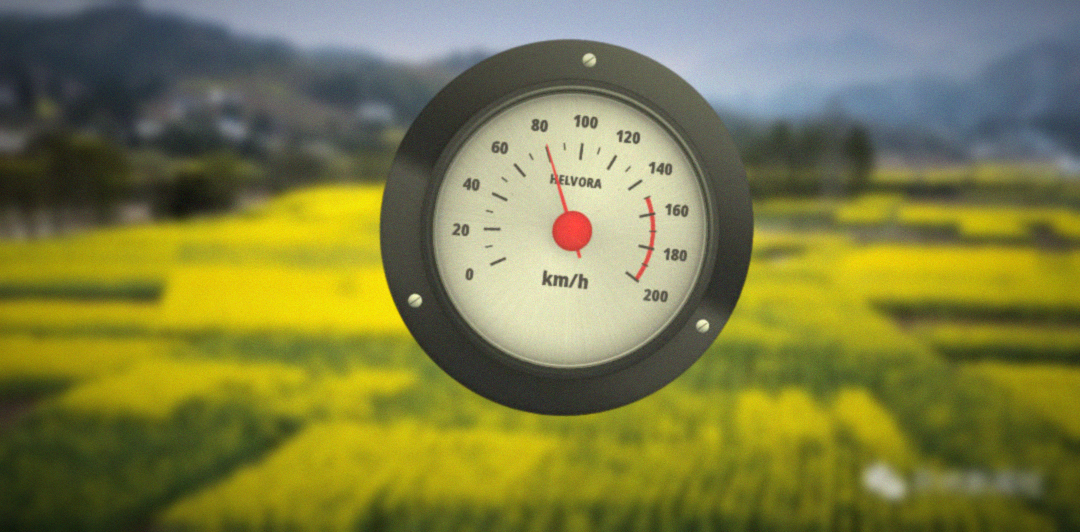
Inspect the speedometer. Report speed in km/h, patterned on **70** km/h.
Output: **80** km/h
